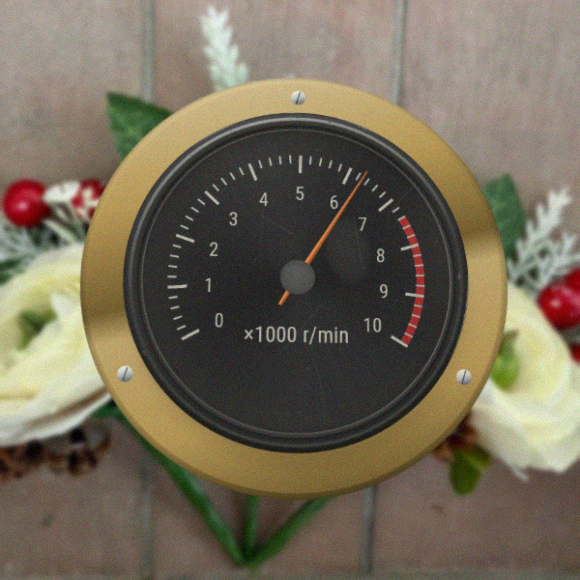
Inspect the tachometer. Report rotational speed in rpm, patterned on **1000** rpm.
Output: **6300** rpm
